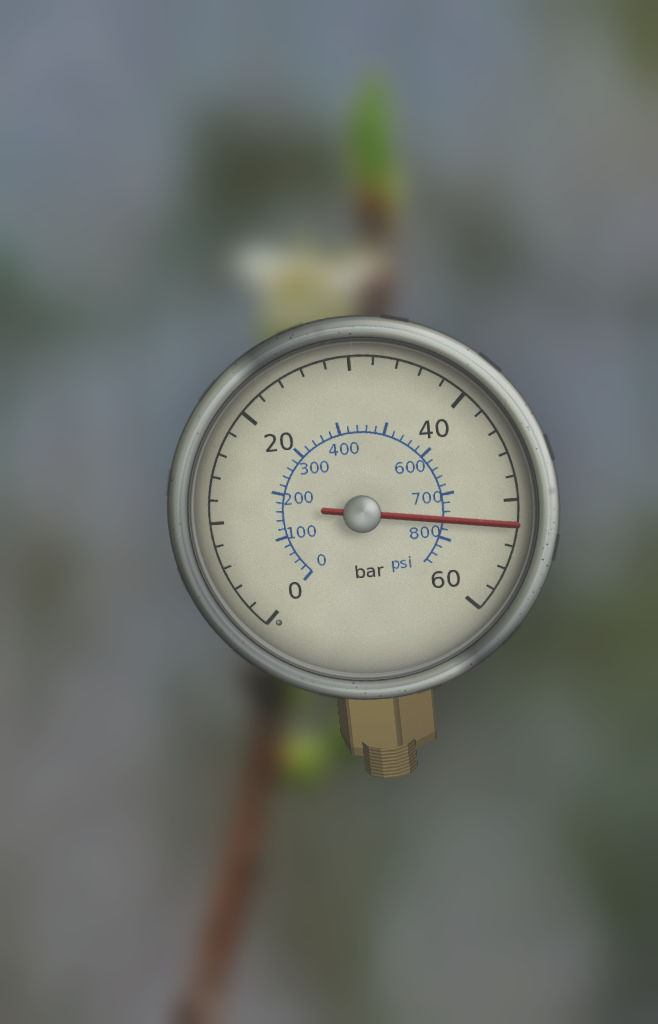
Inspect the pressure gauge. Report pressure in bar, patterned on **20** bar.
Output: **52** bar
